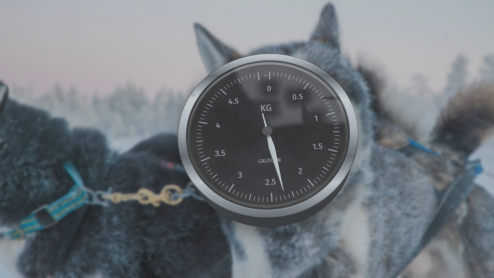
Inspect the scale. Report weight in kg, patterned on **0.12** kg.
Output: **2.35** kg
